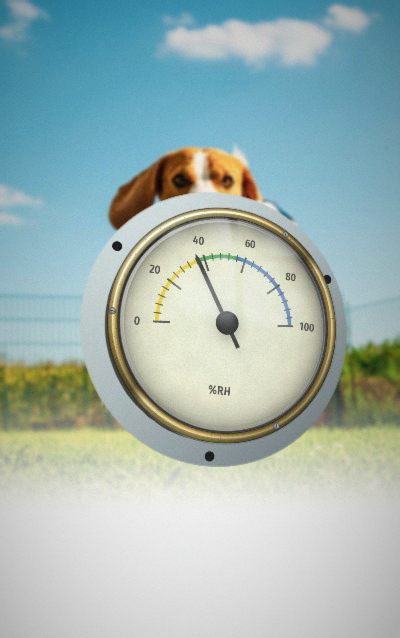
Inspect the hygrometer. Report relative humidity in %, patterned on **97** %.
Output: **36** %
